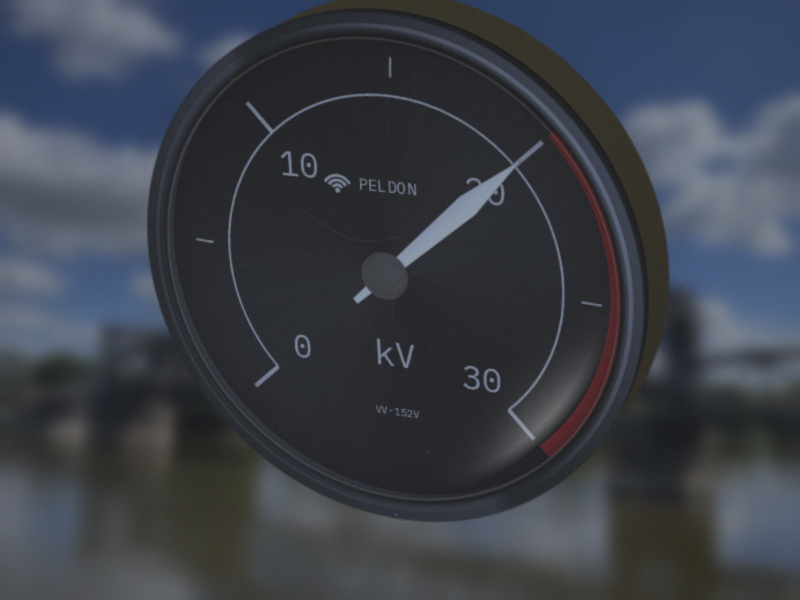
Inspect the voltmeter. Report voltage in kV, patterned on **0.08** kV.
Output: **20** kV
